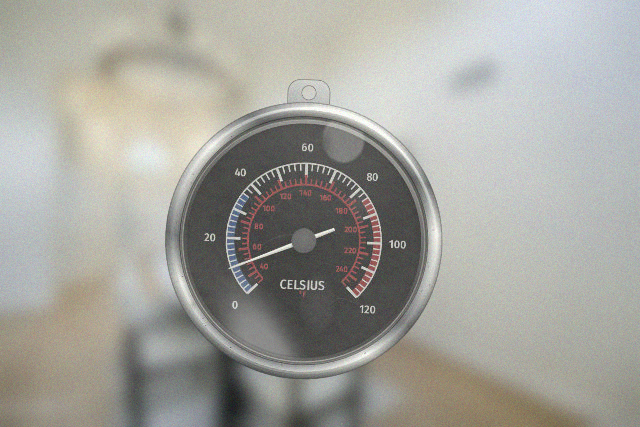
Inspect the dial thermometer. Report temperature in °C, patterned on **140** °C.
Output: **10** °C
